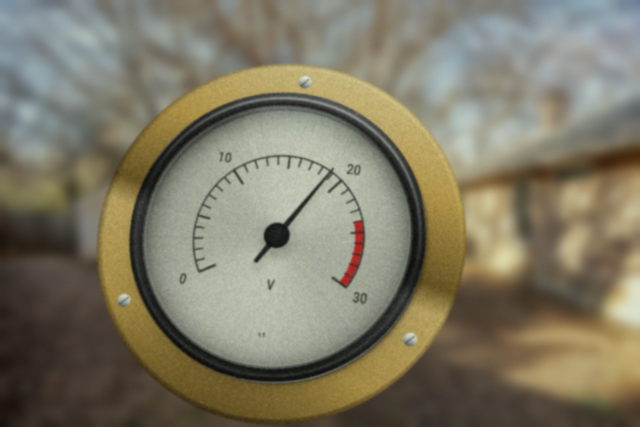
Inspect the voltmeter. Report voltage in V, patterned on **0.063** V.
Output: **19** V
